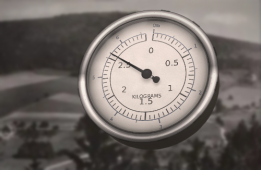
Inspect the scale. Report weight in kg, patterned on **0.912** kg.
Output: **2.55** kg
